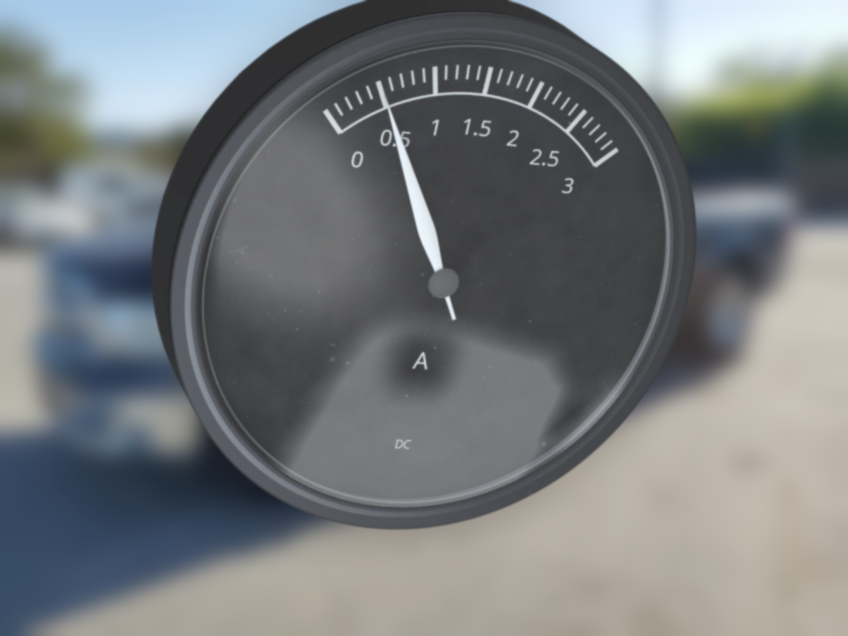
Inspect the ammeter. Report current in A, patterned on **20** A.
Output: **0.5** A
